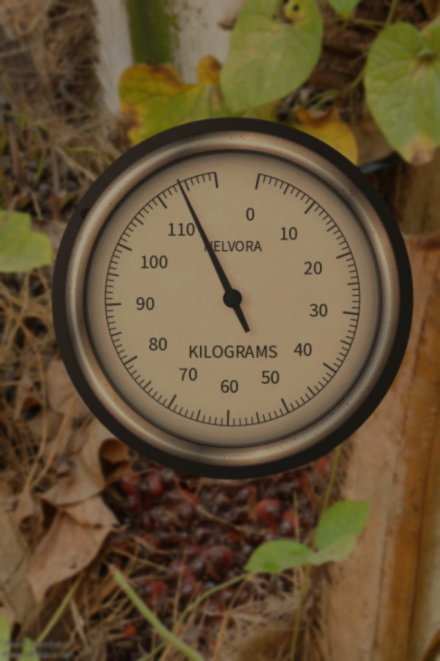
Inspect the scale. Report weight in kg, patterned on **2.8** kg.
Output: **114** kg
